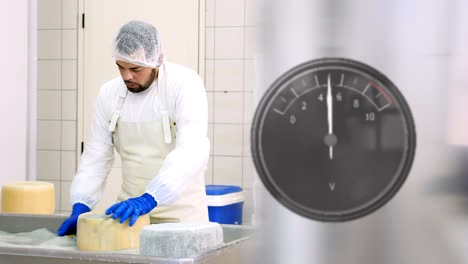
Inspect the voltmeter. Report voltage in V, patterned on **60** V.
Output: **5** V
